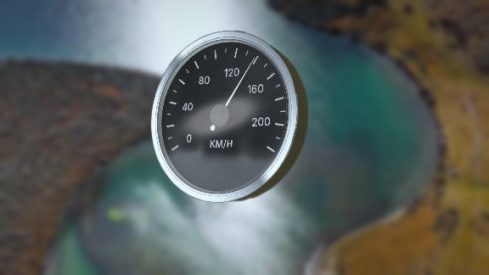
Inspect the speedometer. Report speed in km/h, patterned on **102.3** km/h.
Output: **140** km/h
